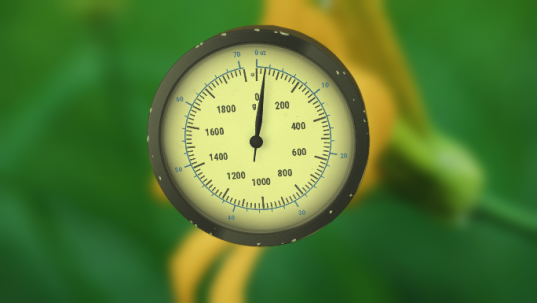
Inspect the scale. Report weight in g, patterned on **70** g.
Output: **40** g
